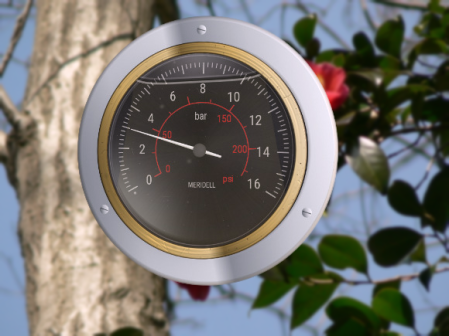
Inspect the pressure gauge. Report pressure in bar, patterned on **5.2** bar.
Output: **3** bar
